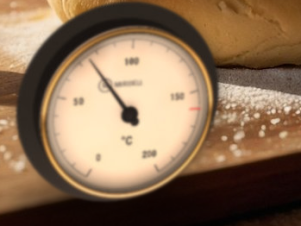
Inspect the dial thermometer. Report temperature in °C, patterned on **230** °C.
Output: **75** °C
